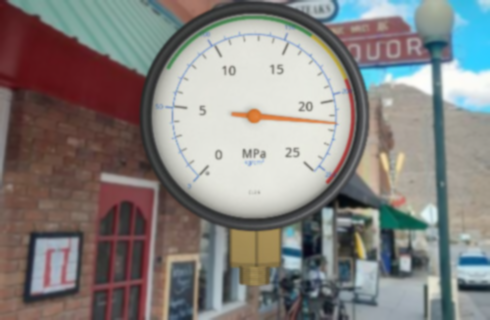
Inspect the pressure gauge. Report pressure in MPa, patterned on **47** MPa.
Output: **21.5** MPa
